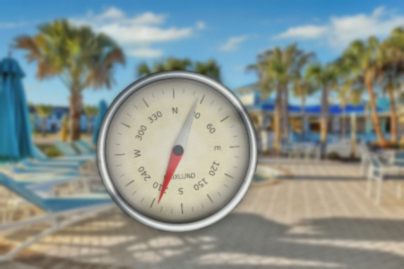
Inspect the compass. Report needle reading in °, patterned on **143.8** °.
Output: **205** °
